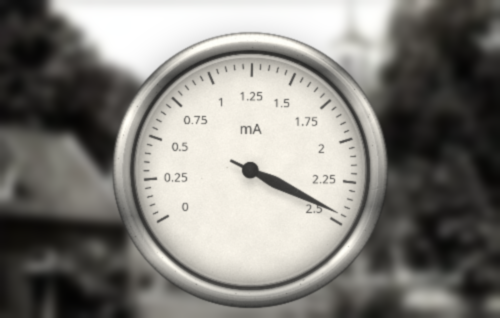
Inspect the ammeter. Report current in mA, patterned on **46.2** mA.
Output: **2.45** mA
